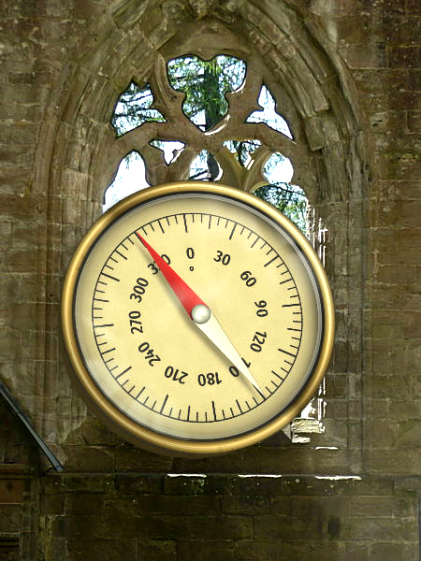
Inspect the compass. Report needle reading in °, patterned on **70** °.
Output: **330** °
